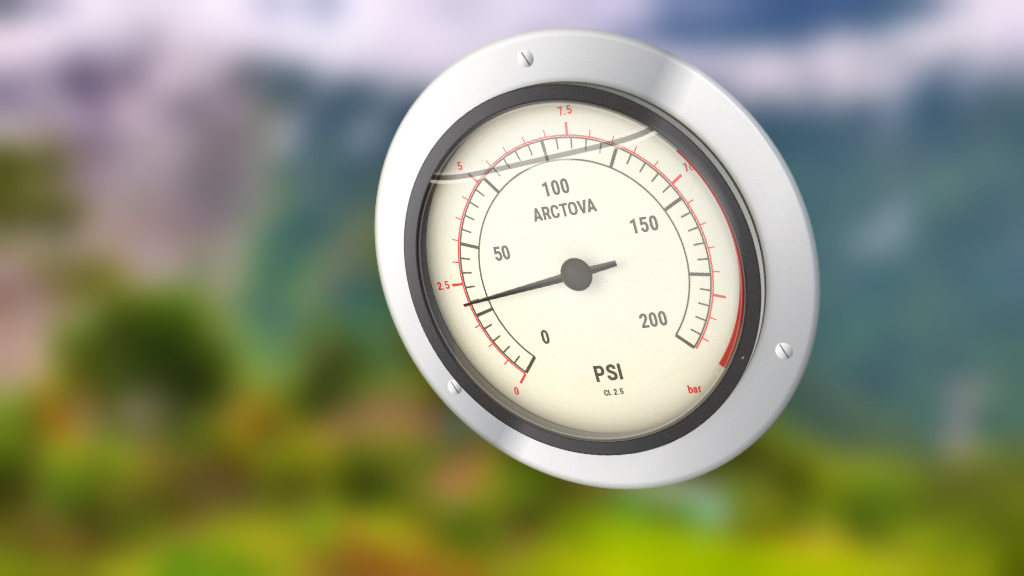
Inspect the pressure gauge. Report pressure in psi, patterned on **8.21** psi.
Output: **30** psi
